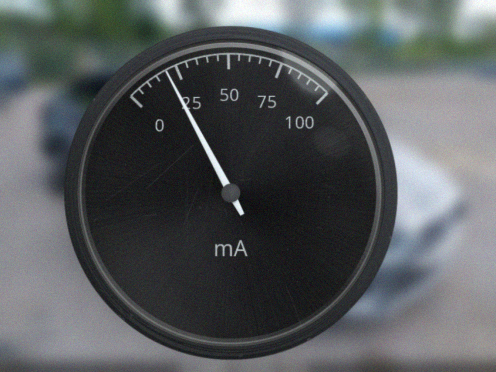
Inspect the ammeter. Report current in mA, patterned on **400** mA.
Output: **20** mA
